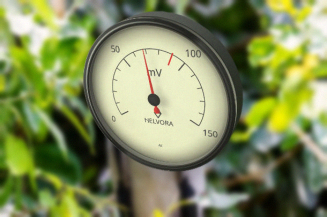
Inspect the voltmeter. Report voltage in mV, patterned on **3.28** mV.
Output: **70** mV
